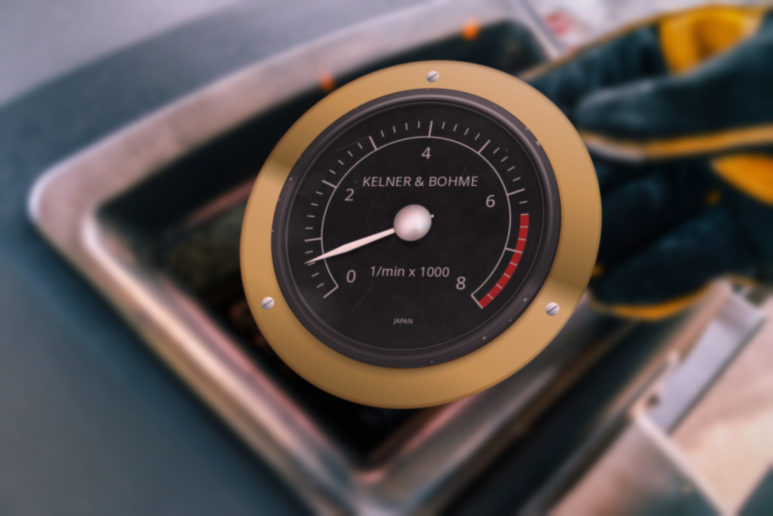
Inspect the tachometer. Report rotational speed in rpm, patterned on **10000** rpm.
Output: **600** rpm
